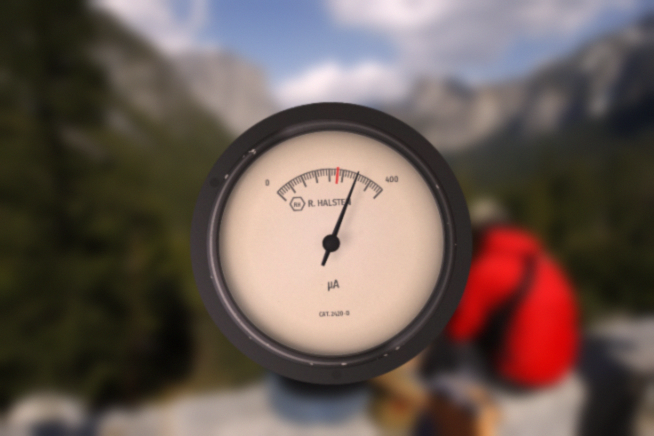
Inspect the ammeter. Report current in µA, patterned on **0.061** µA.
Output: **300** µA
